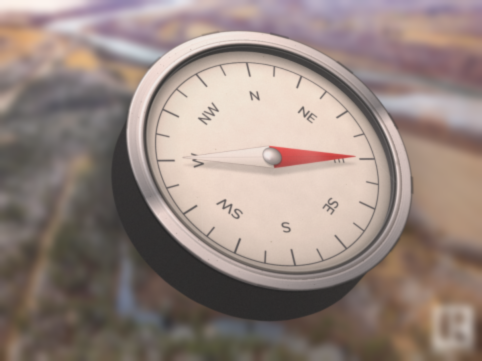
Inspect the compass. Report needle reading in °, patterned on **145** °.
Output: **90** °
